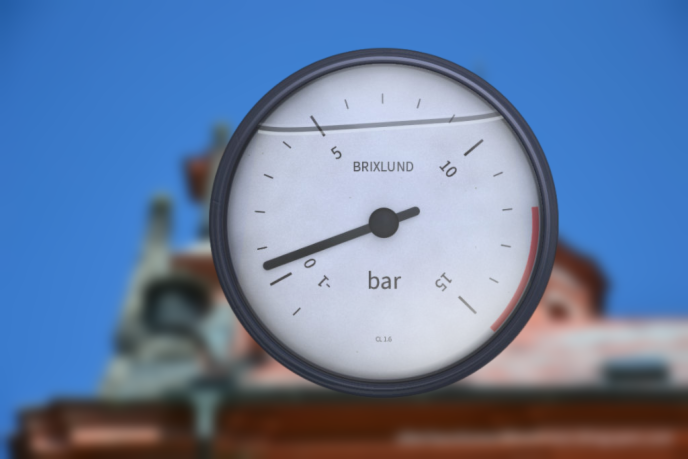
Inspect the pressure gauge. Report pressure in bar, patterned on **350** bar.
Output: **0.5** bar
